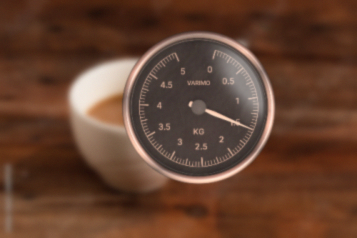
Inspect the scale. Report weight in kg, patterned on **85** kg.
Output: **1.5** kg
